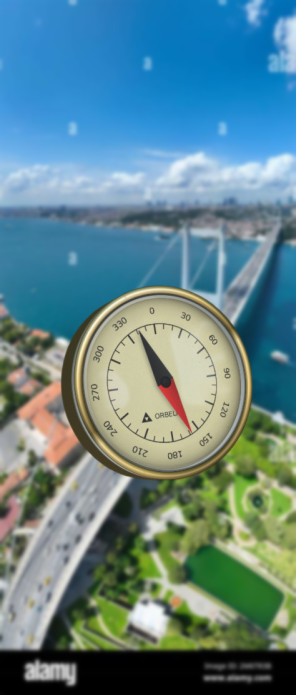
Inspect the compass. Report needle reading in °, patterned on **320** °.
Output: **160** °
